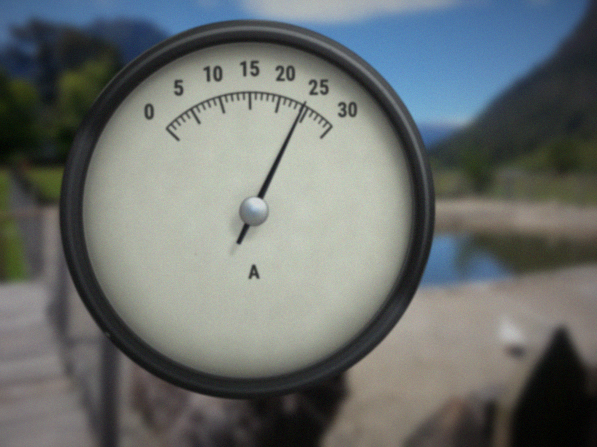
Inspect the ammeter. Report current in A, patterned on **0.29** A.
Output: **24** A
